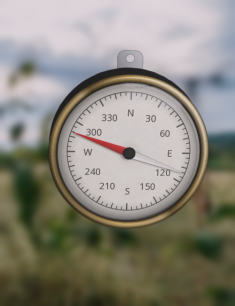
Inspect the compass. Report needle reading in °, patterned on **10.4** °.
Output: **290** °
